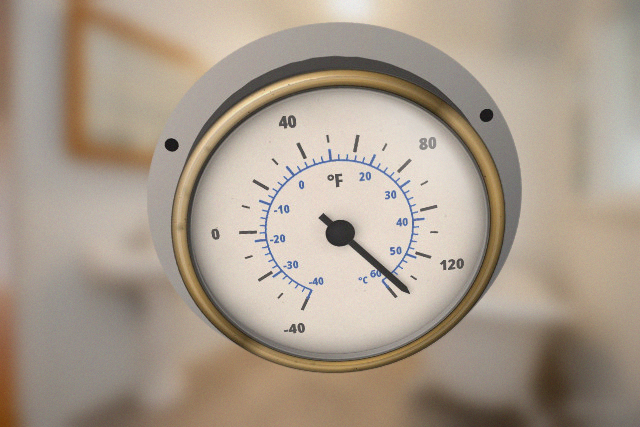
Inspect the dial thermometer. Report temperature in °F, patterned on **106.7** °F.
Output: **135** °F
